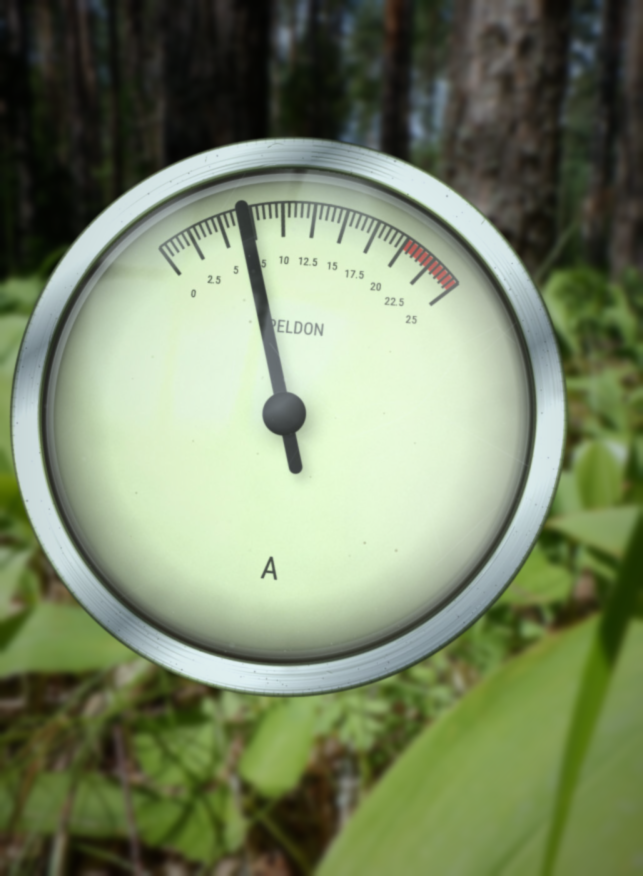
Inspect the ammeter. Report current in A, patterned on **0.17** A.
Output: **7** A
